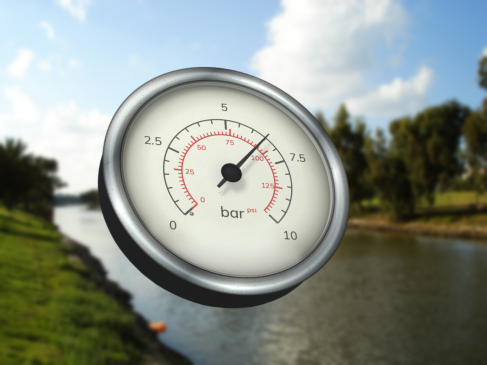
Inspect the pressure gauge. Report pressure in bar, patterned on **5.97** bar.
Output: **6.5** bar
